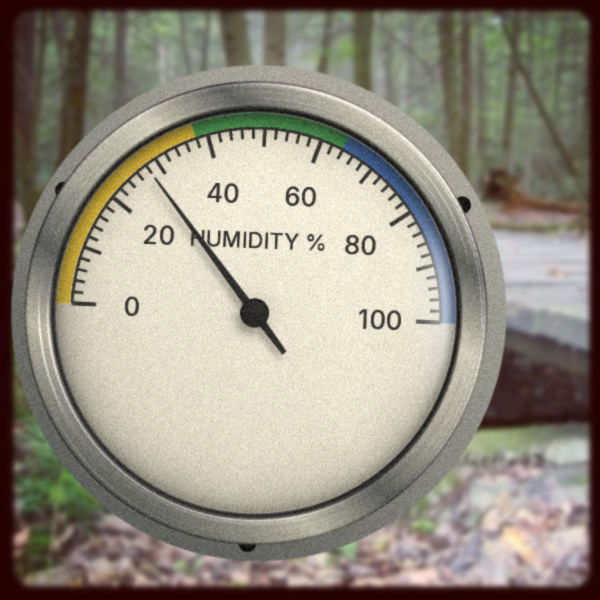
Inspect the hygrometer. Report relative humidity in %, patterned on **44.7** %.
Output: **28** %
